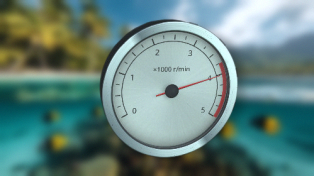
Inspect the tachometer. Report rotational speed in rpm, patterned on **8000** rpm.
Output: **4000** rpm
